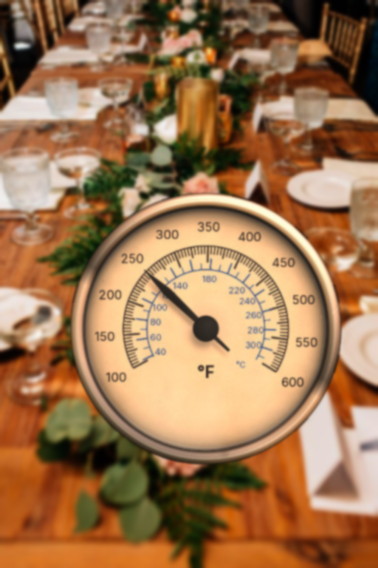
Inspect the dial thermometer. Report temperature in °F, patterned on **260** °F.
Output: **250** °F
